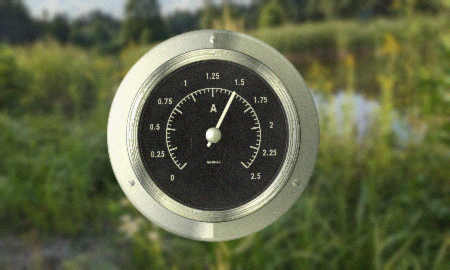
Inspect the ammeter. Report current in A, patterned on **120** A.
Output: **1.5** A
